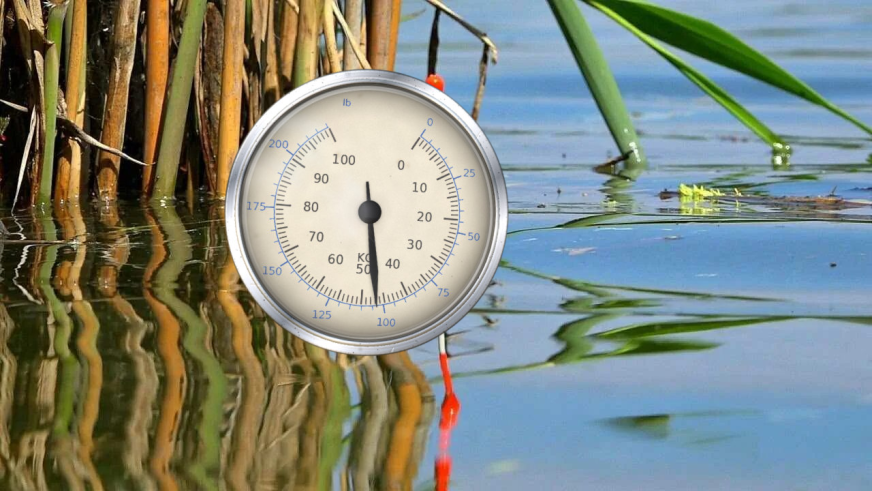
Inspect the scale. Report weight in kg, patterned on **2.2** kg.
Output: **47** kg
